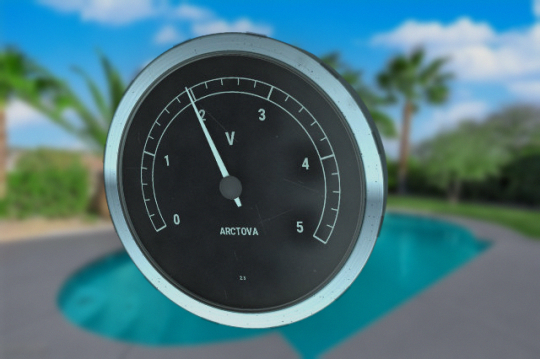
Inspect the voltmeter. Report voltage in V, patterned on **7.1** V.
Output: **2** V
